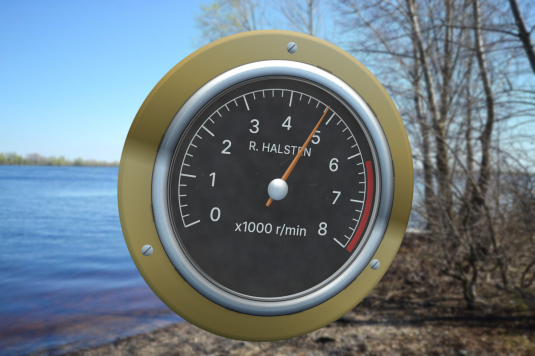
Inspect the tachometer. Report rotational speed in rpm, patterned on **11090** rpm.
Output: **4800** rpm
